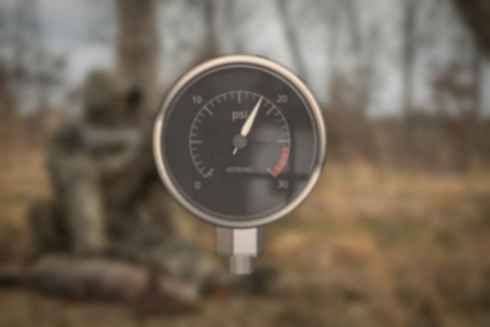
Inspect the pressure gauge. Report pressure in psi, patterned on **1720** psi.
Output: **18** psi
